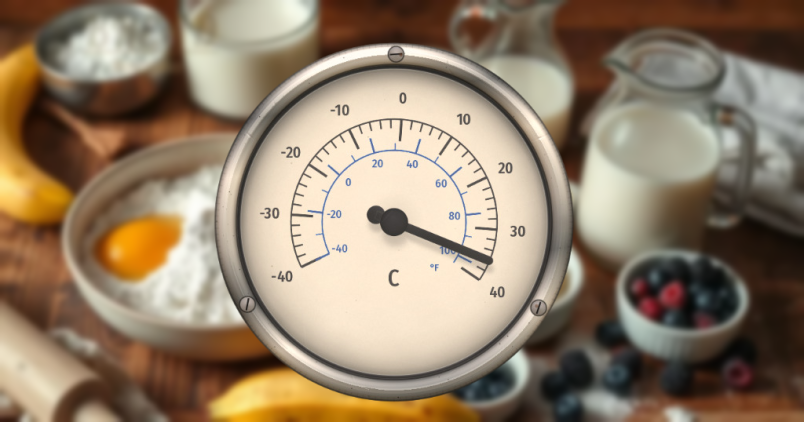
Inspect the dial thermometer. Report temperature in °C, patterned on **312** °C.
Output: **36** °C
